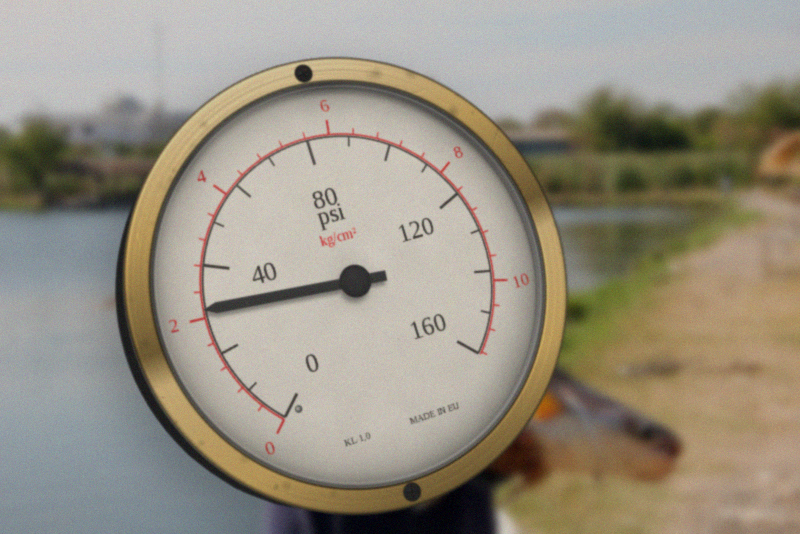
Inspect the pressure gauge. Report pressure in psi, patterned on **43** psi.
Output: **30** psi
